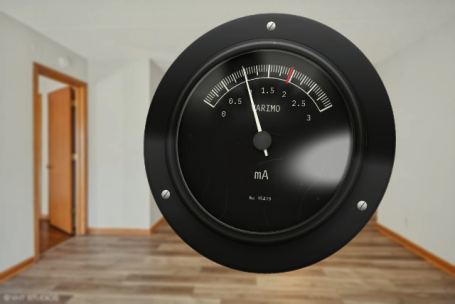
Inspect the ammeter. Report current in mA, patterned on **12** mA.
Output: **1** mA
